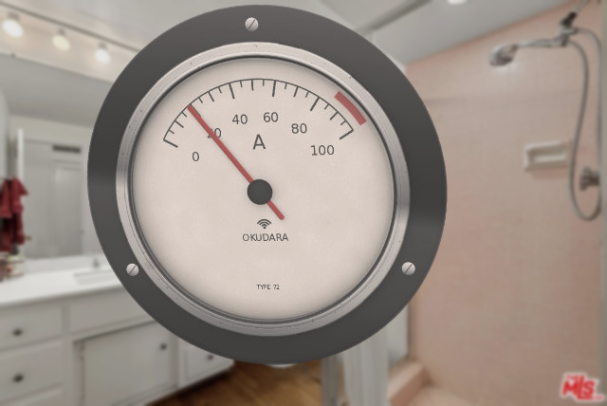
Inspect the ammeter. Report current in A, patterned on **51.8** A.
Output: **20** A
